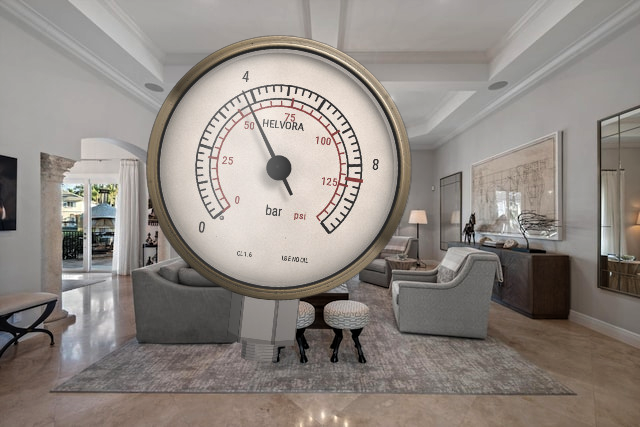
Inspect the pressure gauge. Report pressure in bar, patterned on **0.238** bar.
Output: **3.8** bar
